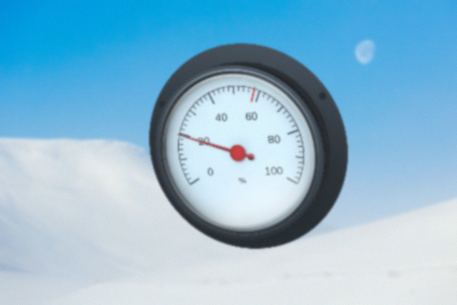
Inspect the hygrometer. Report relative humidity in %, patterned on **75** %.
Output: **20** %
